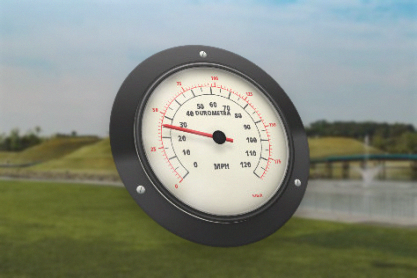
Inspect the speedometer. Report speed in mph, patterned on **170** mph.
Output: **25** mph
